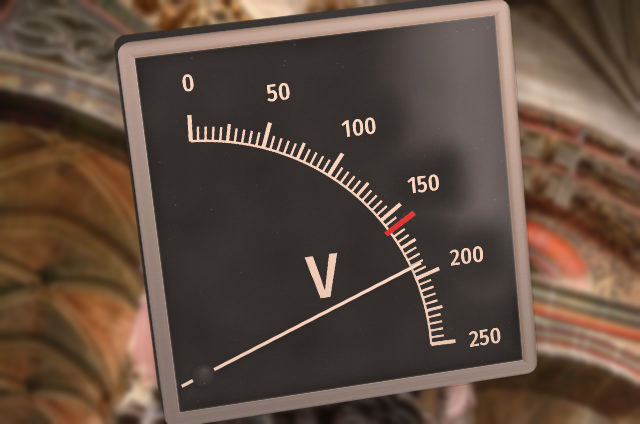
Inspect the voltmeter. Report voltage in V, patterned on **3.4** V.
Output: **190** V
